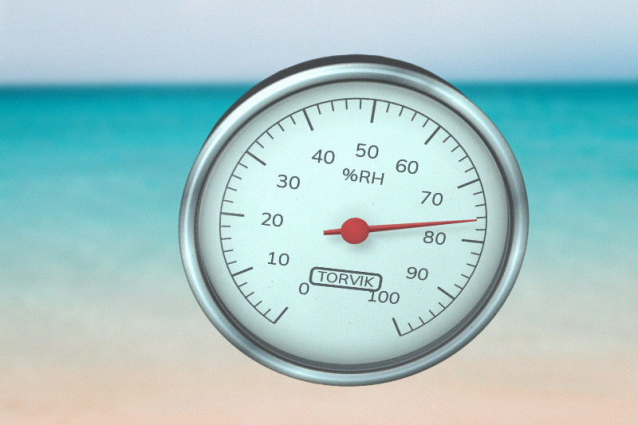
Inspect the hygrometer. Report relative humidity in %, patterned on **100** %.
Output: **76** %
